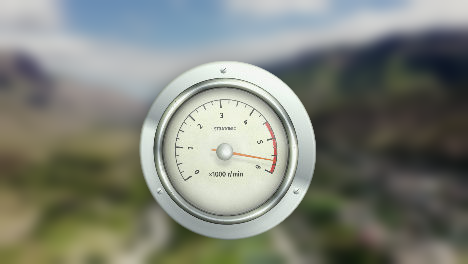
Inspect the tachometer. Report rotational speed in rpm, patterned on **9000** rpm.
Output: **5625** rpm
